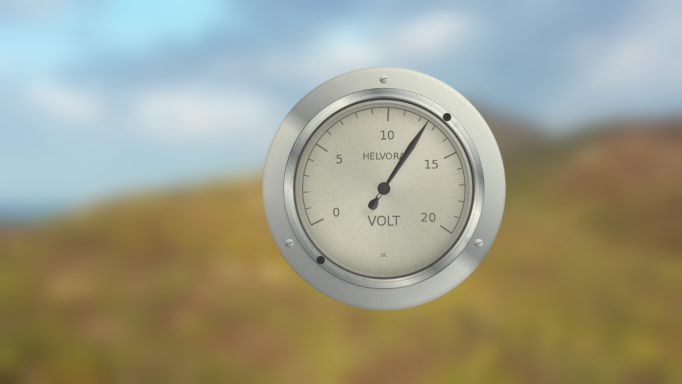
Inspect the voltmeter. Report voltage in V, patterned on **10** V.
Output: **12.5** V
